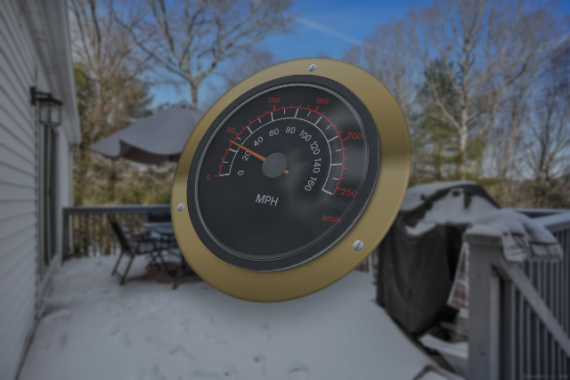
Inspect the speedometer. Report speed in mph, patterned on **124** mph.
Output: **25** mph
